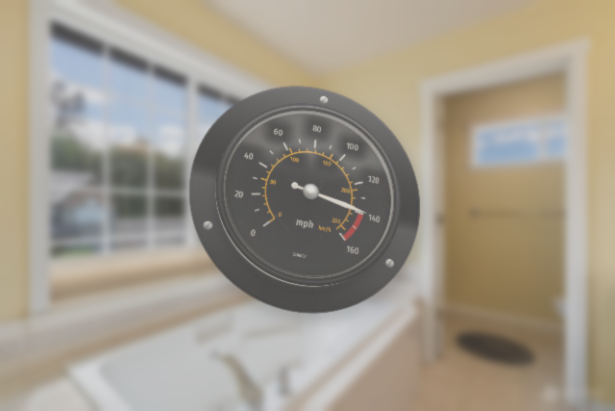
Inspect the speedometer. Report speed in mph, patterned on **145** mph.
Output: **140** mph
